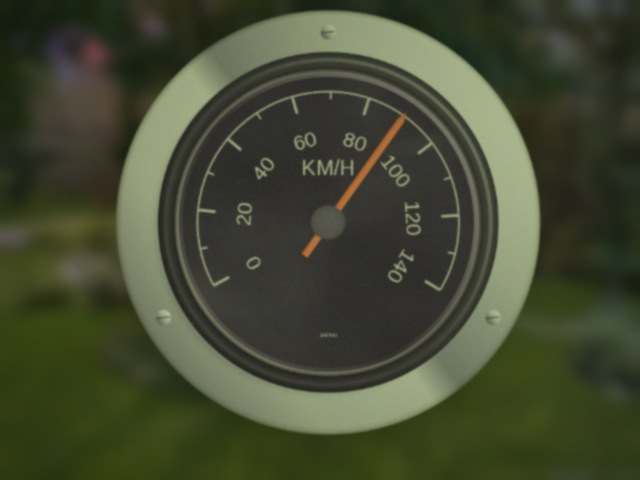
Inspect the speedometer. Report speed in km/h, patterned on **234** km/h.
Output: **90** km/h
